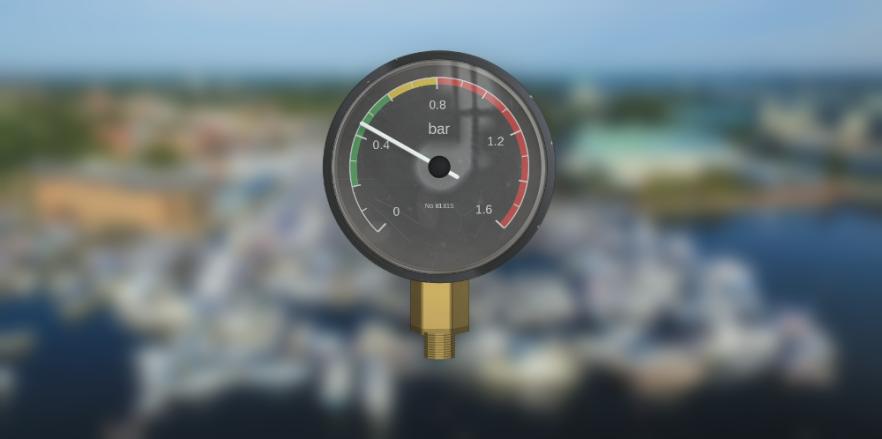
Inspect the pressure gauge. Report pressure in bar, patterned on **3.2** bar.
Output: **0.45** bar
